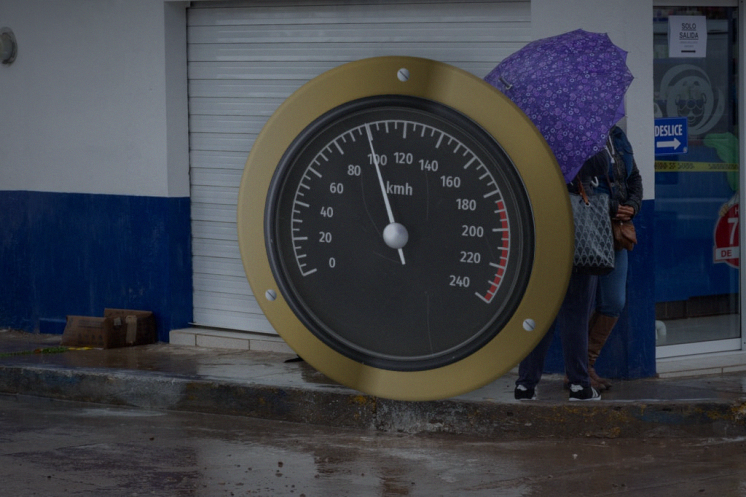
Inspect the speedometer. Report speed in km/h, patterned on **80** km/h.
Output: **100** km/h
